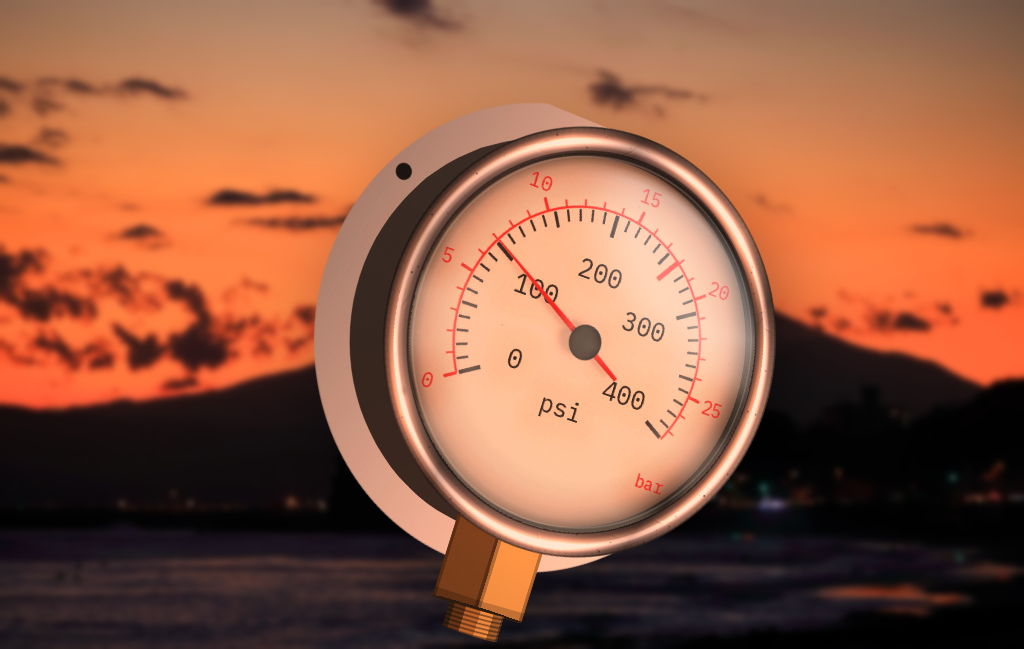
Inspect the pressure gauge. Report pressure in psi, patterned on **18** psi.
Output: **100** psi
